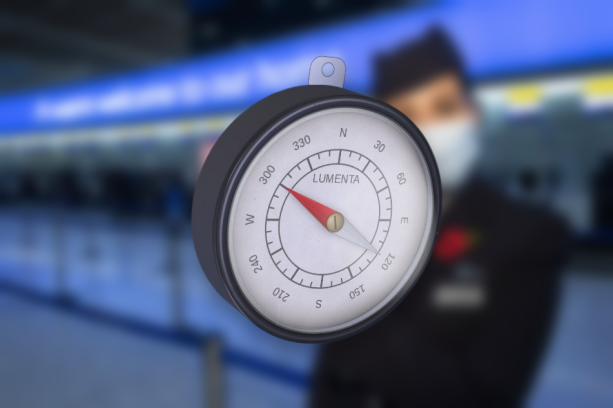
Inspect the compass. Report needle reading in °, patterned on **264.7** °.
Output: **300** °
